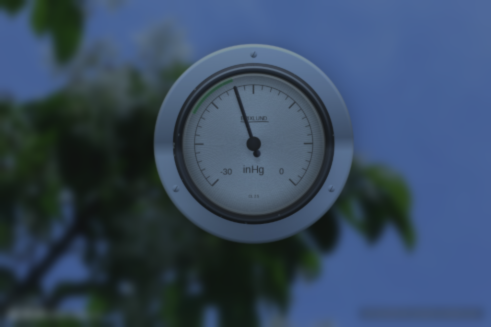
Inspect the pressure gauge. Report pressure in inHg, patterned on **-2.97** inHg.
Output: **-17** inHg
